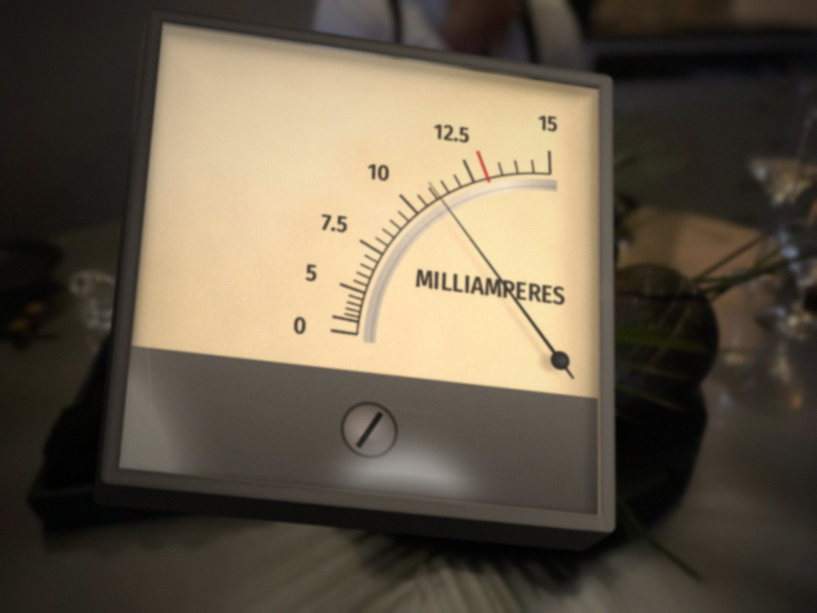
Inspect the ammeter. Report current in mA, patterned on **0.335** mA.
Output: **11** mA
